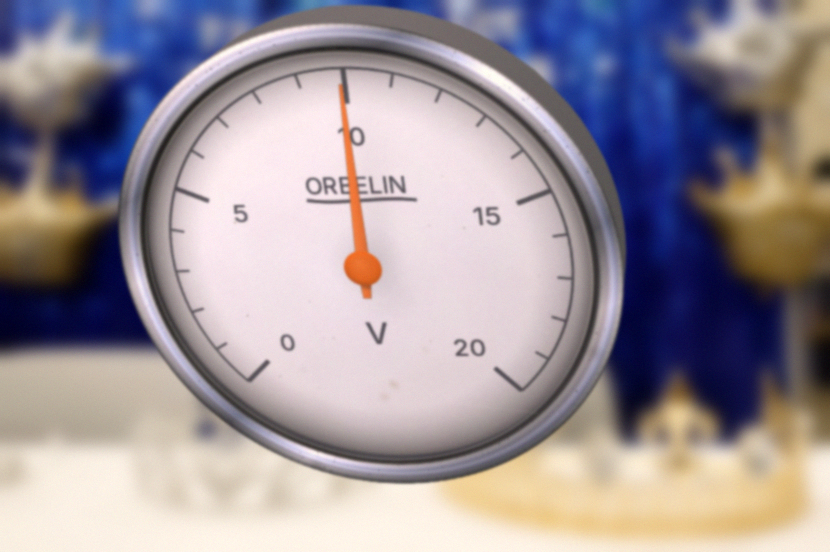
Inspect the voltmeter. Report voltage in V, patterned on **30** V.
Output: **10** V
